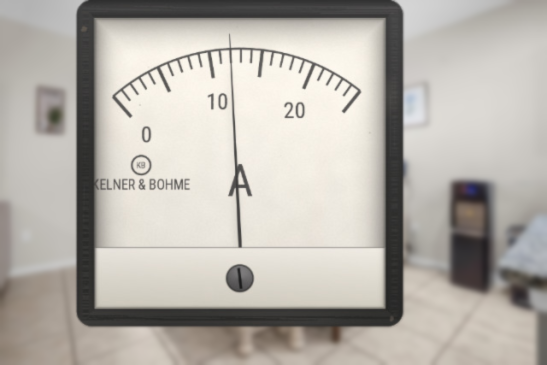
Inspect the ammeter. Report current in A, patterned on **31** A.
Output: **12** A
